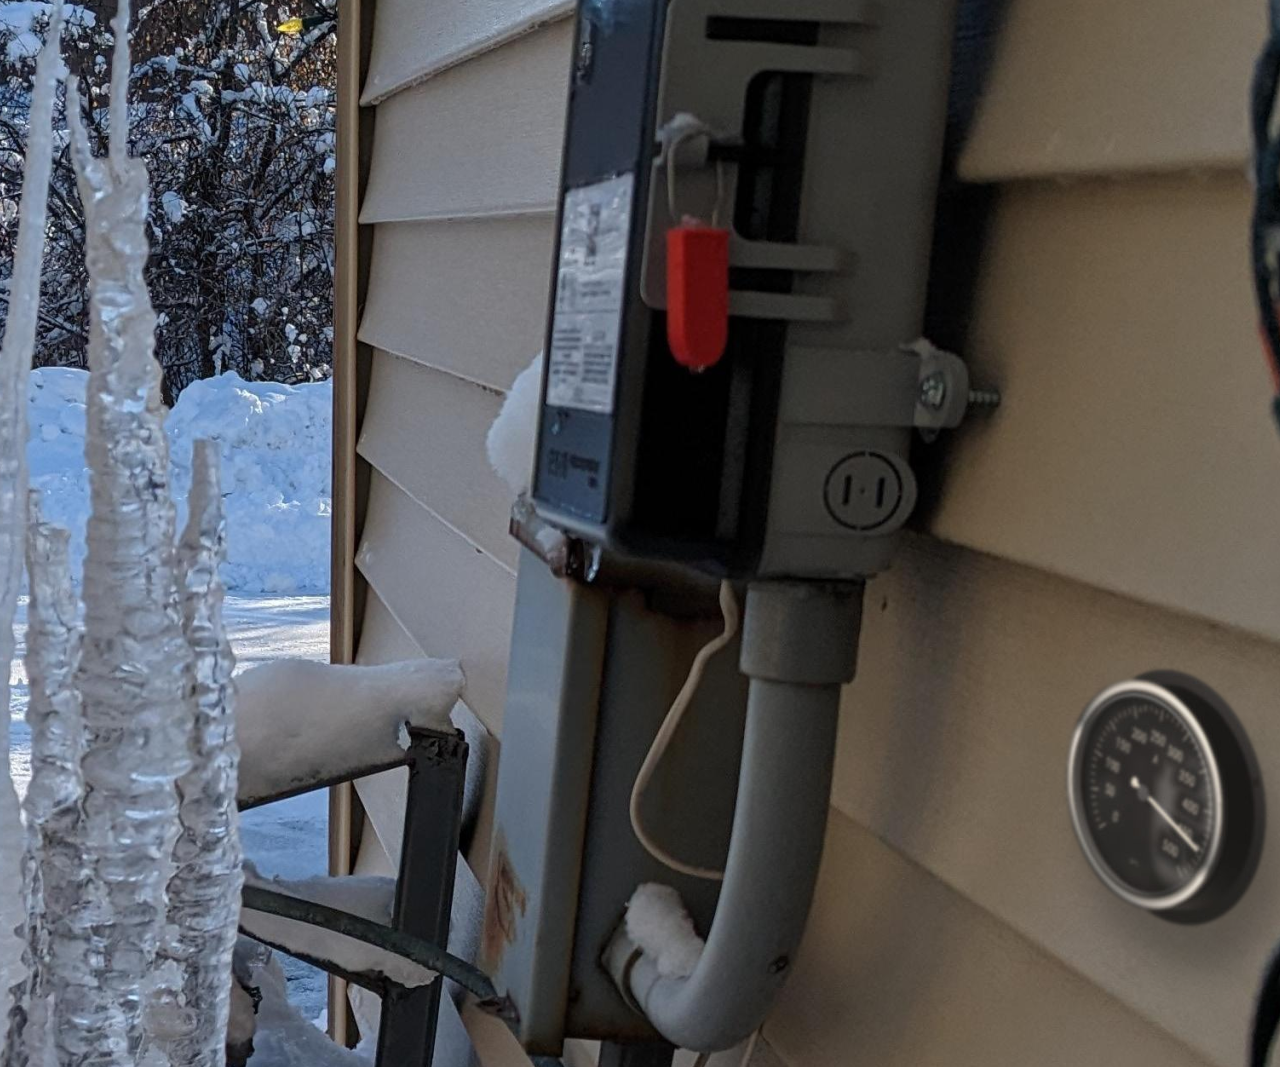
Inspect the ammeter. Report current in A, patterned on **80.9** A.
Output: **450** A
